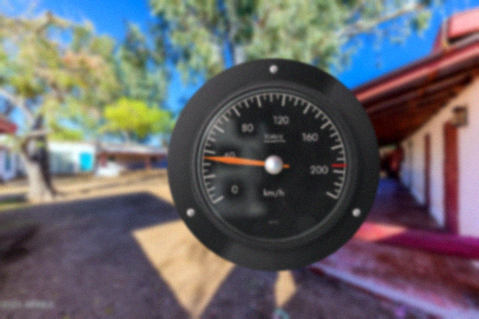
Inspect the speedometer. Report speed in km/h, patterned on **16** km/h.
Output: **35** km/h
